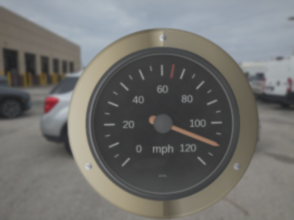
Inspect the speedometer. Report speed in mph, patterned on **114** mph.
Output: **110** mph
